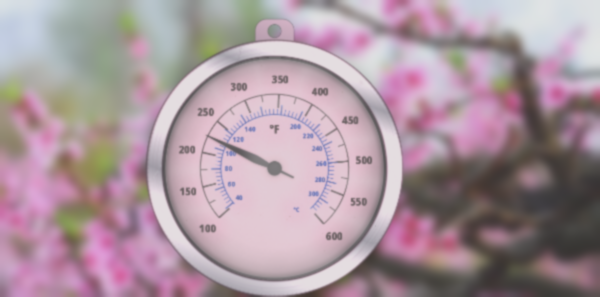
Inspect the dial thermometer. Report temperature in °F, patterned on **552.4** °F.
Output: **225** °F
